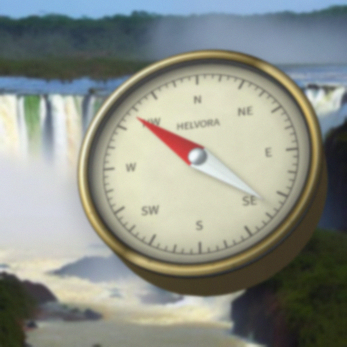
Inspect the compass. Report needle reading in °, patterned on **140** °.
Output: **310** °
